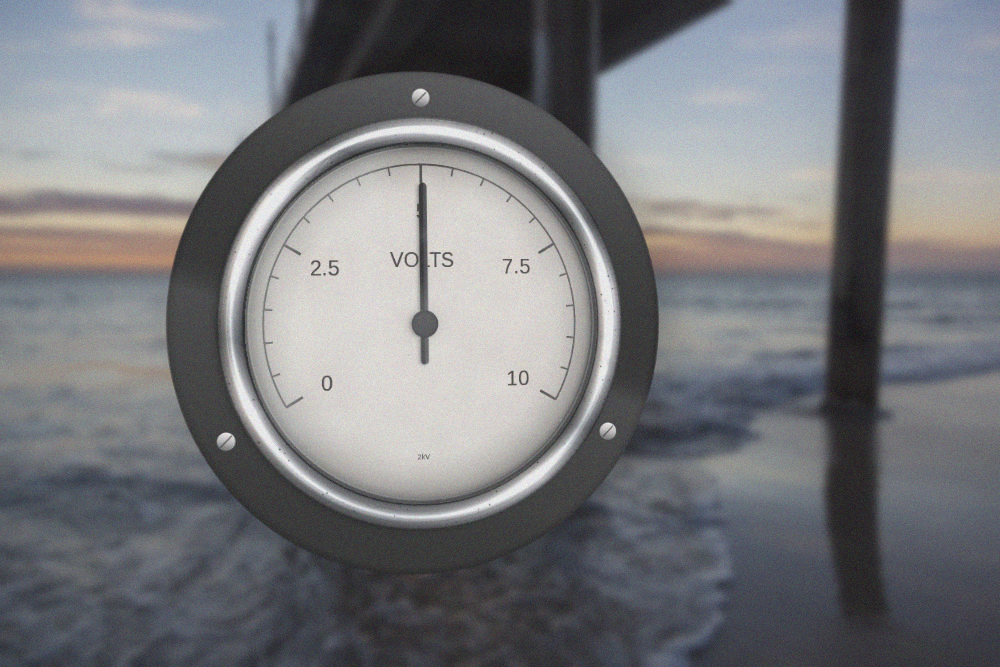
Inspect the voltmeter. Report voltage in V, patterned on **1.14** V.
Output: **5** V
